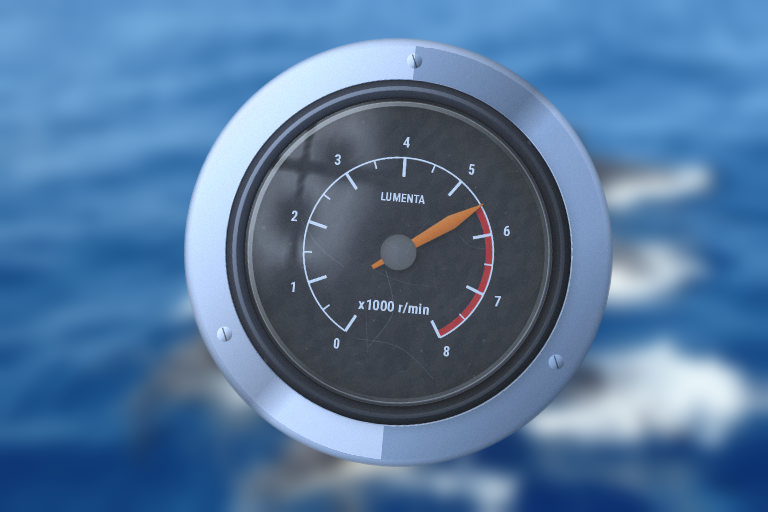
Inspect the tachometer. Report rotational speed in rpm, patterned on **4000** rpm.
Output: **5500** rpm
